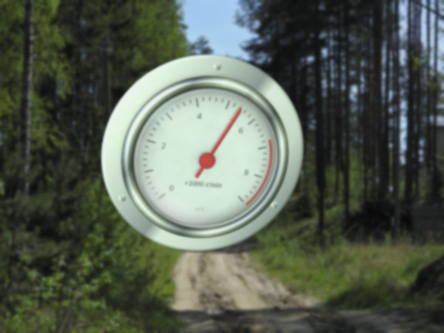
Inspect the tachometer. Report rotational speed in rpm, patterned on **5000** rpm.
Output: **5400** rpm
